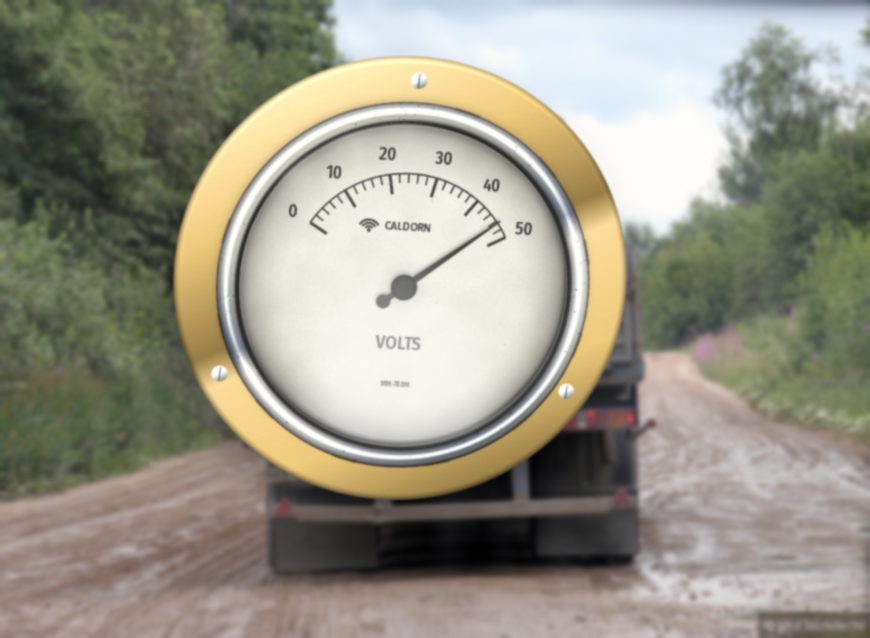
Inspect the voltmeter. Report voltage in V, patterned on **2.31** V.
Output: **46** V
